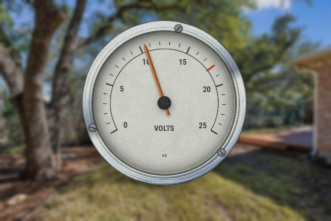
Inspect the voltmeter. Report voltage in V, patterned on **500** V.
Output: **10.5** V
